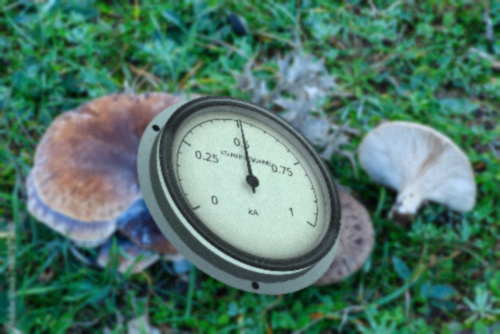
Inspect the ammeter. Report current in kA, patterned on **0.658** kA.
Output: **0.5** kA
